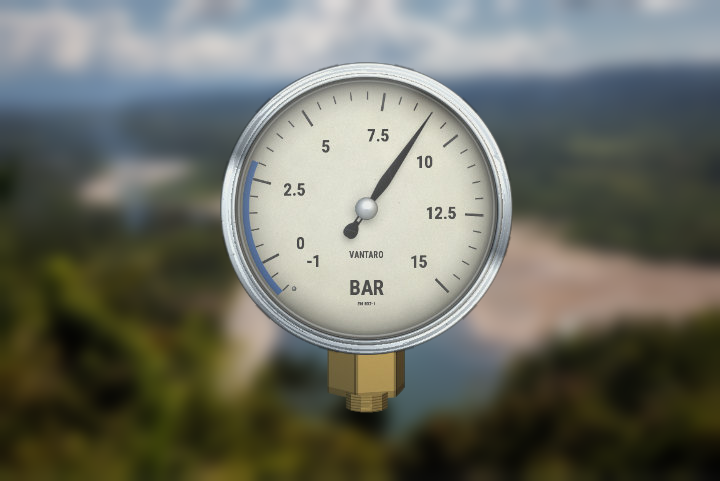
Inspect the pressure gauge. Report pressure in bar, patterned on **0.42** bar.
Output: **9** bar
